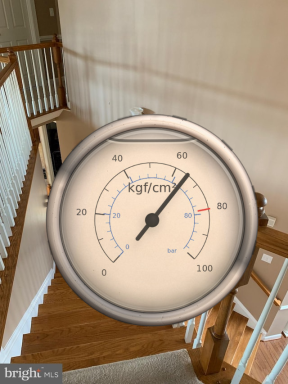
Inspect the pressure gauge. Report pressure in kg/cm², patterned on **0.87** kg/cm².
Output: **65** kg/cm²
